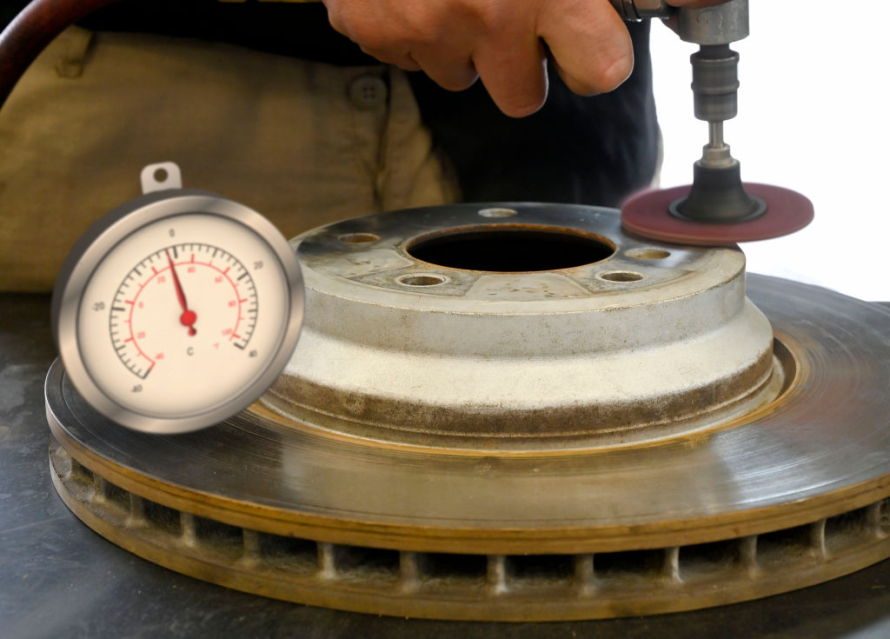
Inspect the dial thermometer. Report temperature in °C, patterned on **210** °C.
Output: **-2** °C
